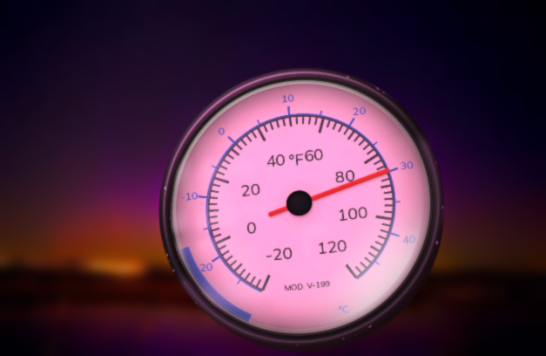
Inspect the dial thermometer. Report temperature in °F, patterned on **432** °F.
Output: **86** °F
